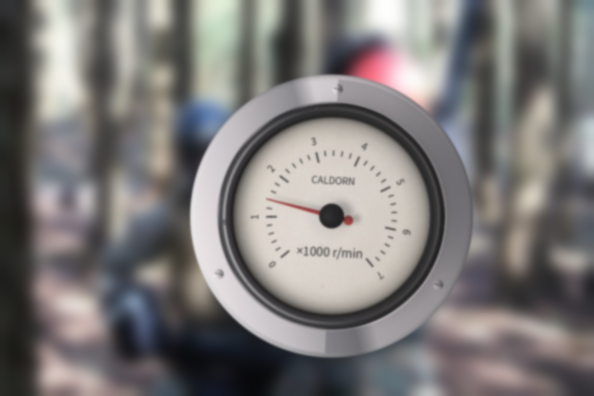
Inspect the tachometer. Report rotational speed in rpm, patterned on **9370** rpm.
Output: **1400** rpm
